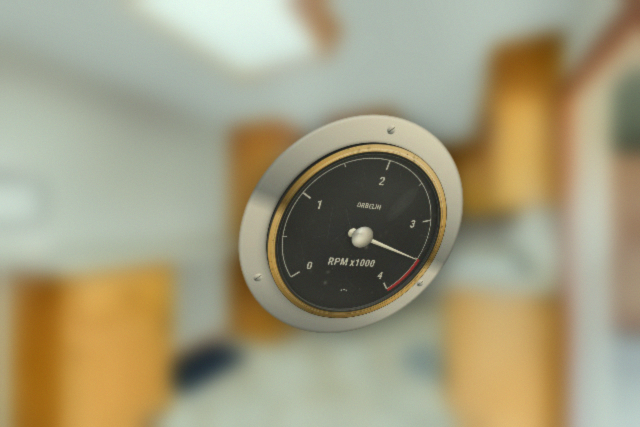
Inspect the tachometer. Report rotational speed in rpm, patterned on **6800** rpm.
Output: **3500** rpm
